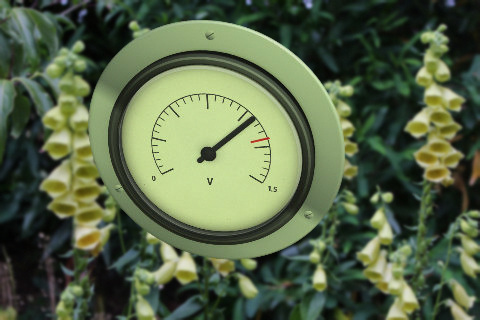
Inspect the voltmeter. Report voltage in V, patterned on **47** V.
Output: **1.05** V
